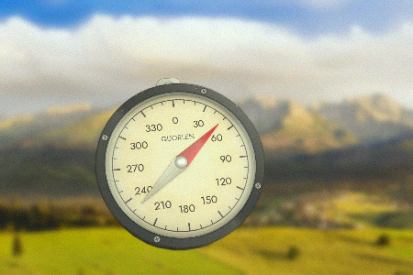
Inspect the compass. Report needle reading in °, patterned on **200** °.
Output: **50** °
